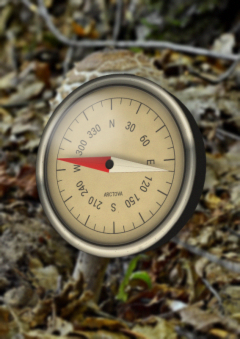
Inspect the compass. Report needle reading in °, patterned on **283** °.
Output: **280** °
